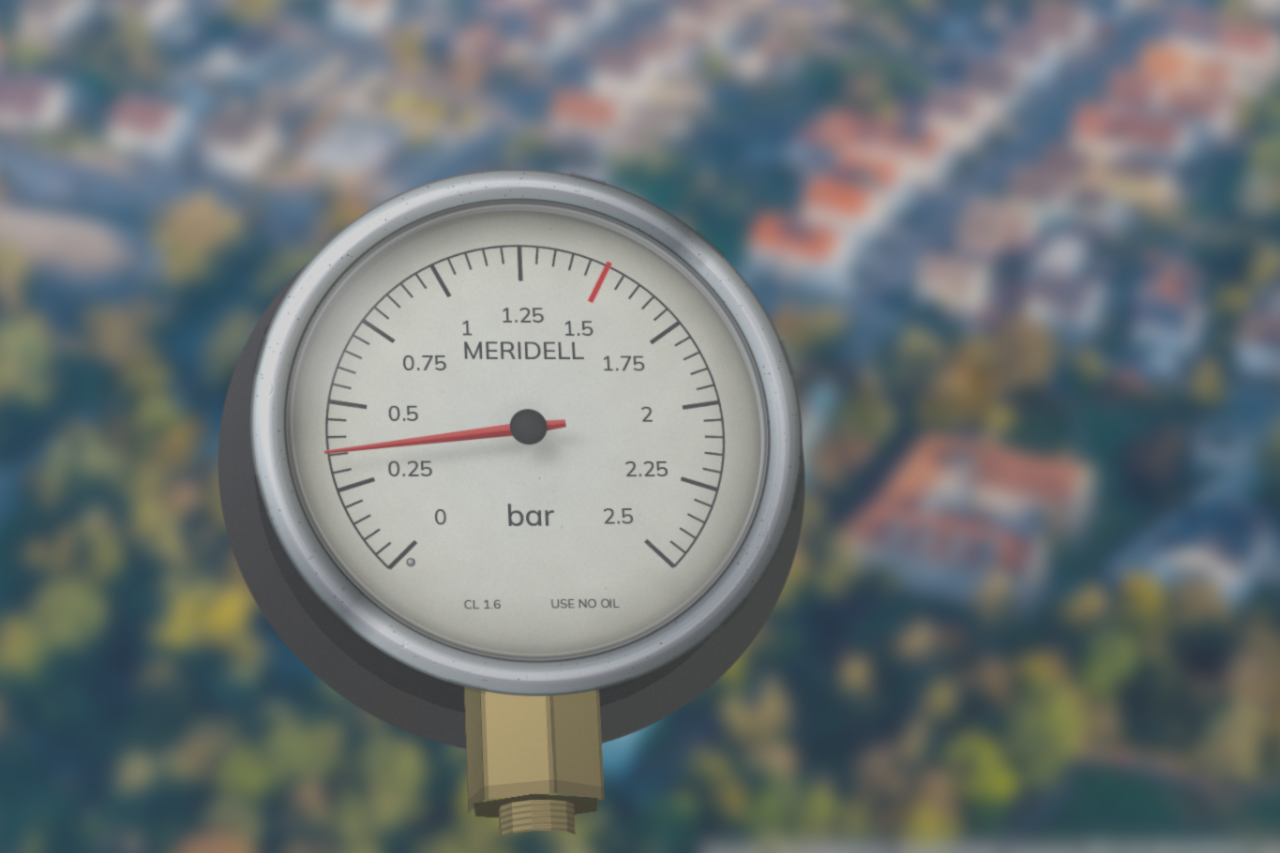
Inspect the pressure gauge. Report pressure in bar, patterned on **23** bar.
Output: **0.35** bar
